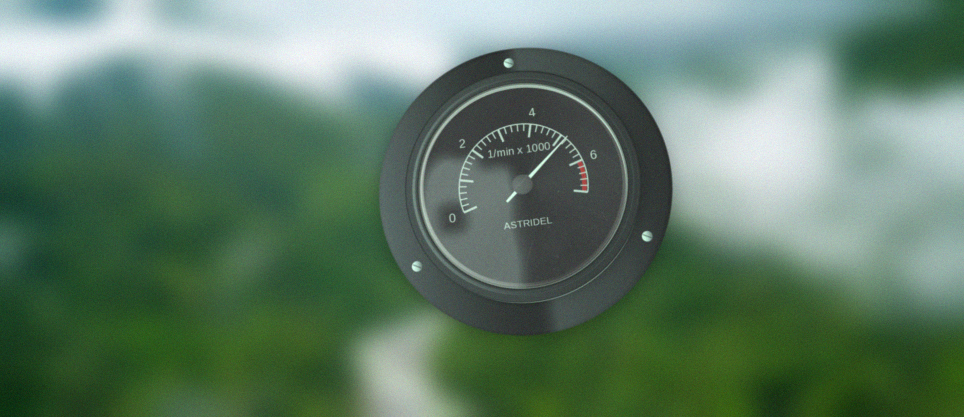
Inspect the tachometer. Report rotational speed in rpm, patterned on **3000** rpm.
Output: **5200** rpm
